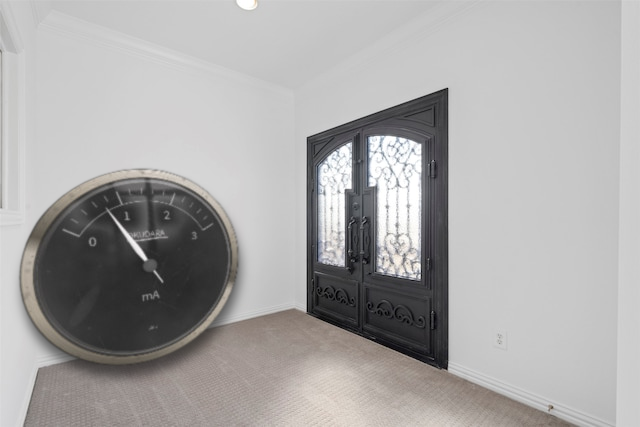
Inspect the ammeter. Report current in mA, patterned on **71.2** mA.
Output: **0.7** mA
